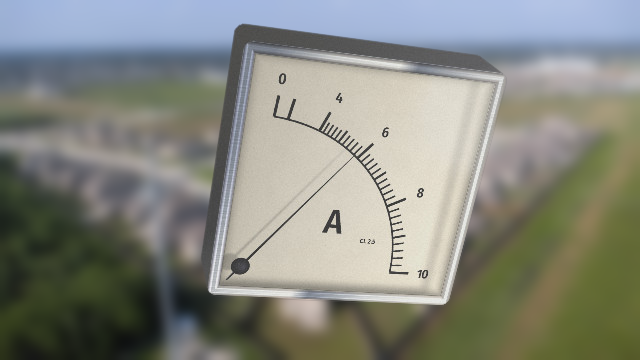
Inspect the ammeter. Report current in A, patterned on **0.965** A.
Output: **5.8** A
